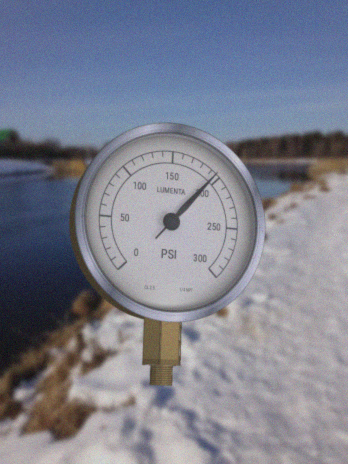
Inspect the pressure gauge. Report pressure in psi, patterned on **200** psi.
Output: **195** psi
